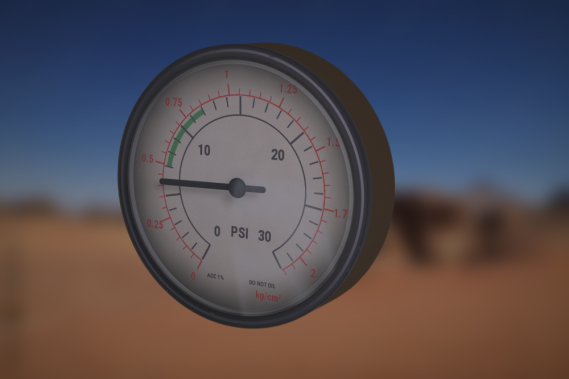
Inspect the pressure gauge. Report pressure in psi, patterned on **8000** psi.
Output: **6** psi
